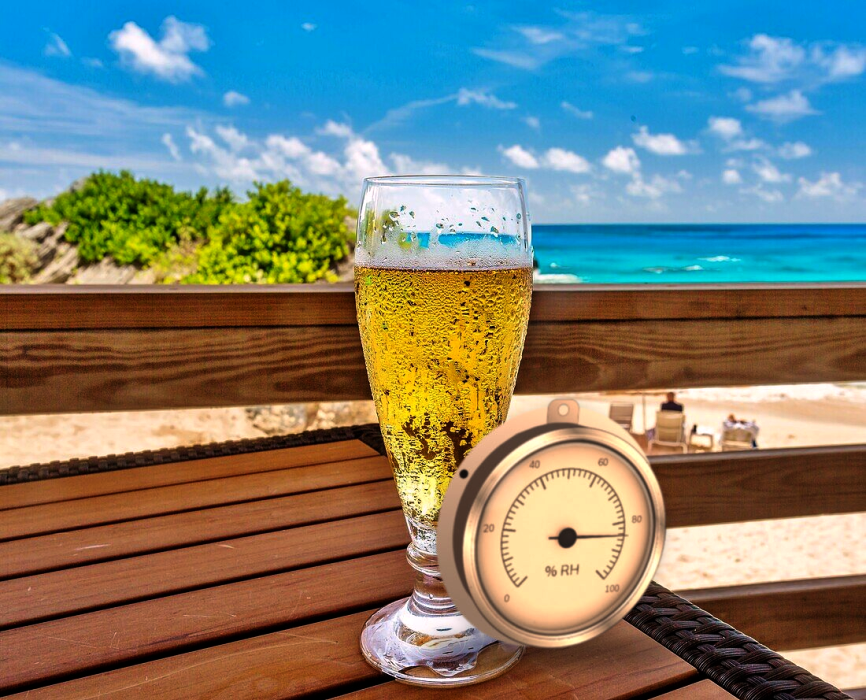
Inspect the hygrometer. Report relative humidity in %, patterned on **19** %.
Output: **84** %
